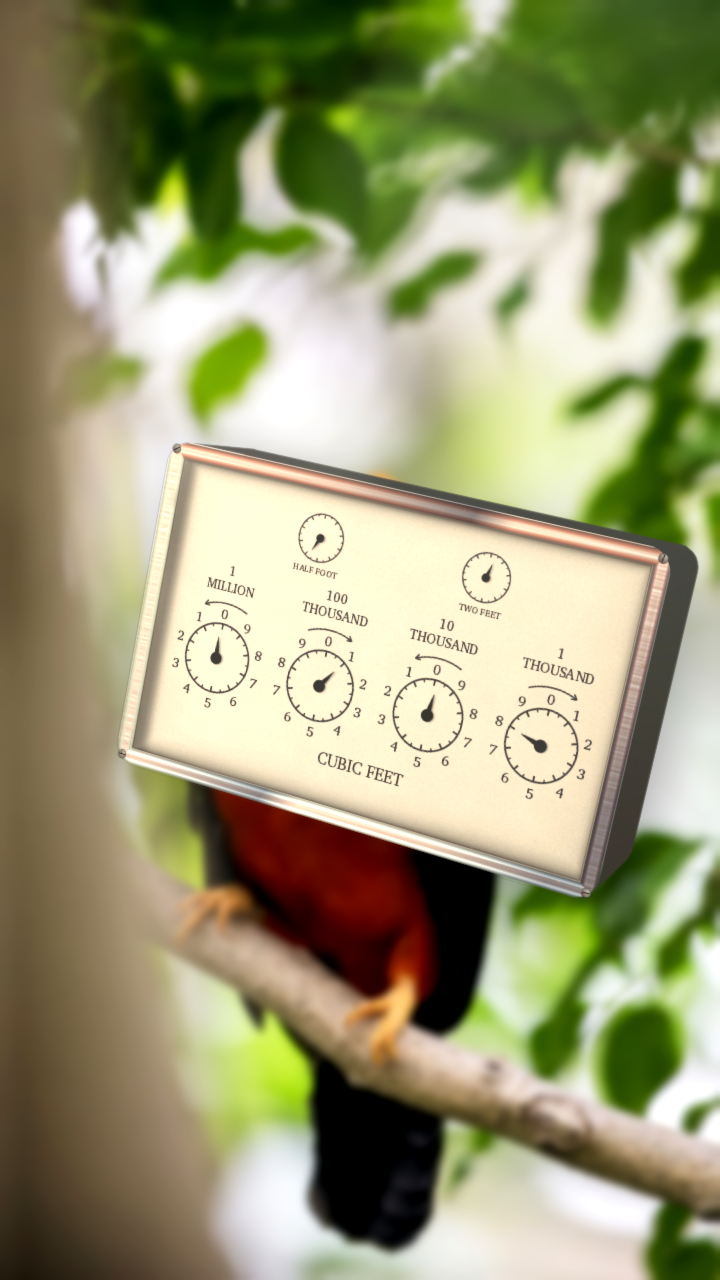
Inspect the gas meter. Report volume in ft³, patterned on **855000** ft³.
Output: **9800** ft³
